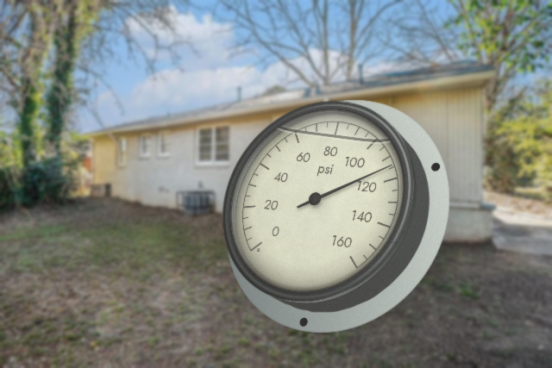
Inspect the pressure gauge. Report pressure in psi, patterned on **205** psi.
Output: **115** psi
